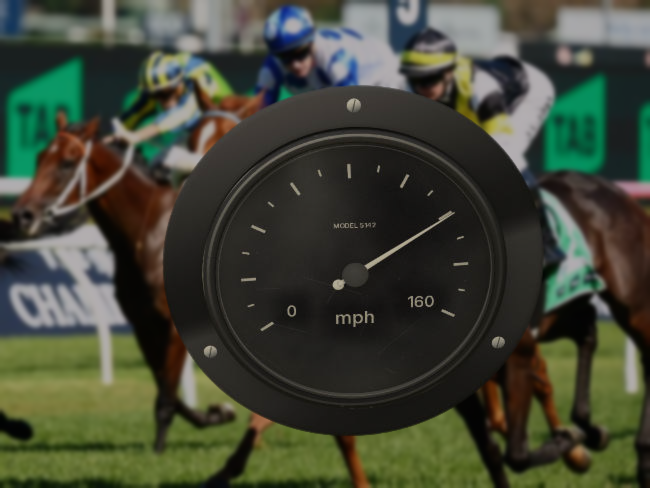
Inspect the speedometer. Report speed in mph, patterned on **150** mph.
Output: **120** mph
